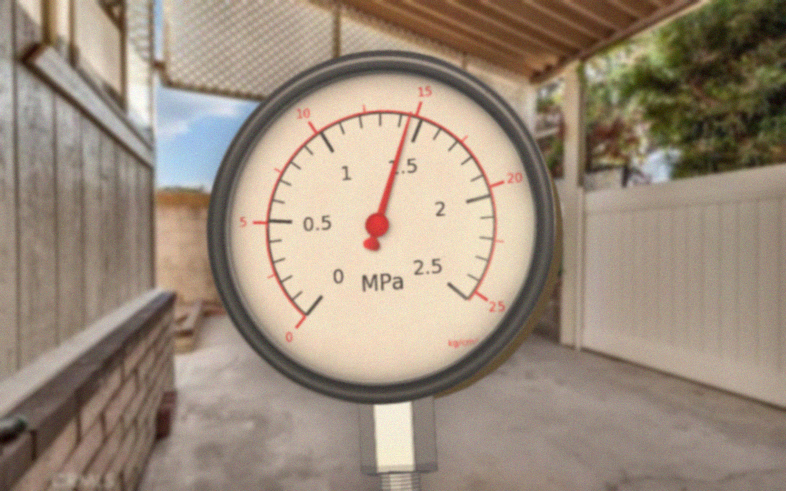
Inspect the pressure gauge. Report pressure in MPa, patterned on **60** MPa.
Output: **1.45** MPa
